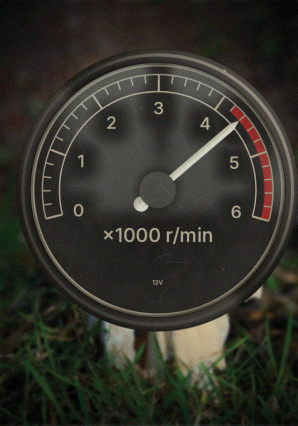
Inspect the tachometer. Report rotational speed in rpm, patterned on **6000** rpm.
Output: **4400** rpm
